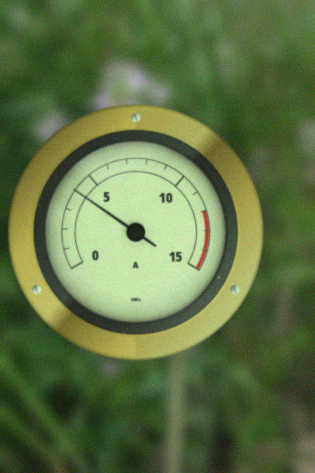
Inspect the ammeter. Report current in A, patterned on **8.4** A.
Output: **4** A
